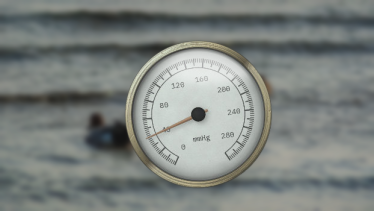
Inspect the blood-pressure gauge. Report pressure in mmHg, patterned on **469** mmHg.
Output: **40** mmHg
